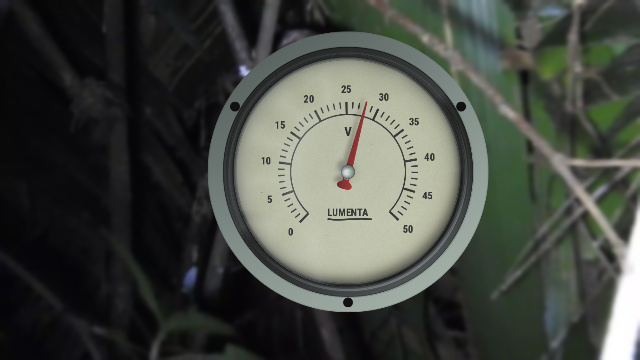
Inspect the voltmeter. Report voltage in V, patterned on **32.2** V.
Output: **28** V
